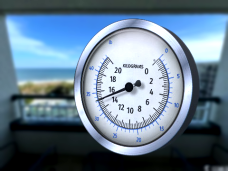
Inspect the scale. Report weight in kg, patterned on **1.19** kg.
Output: **15** kg
